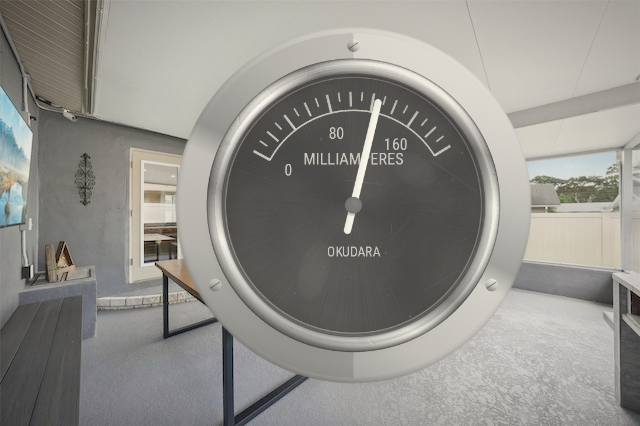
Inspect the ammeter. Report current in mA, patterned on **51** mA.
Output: **125** mA
